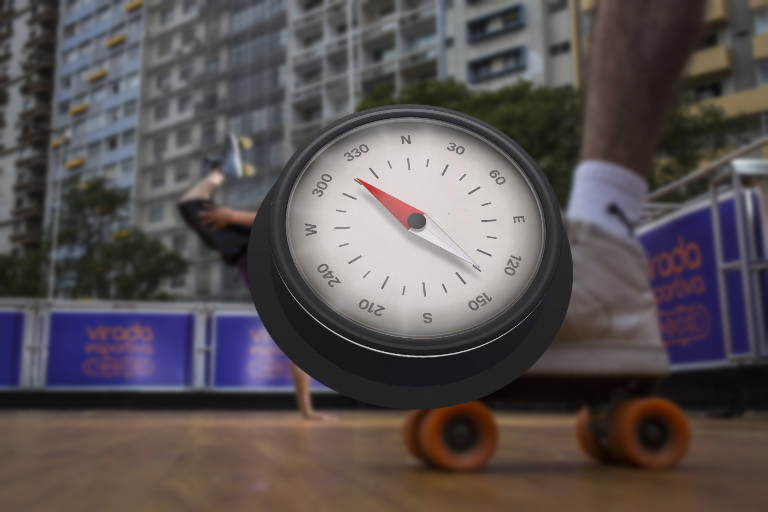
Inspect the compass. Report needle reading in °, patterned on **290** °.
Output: **315** °
